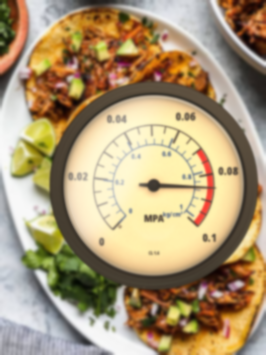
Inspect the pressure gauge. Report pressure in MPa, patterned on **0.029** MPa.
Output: **0.085** MPa
